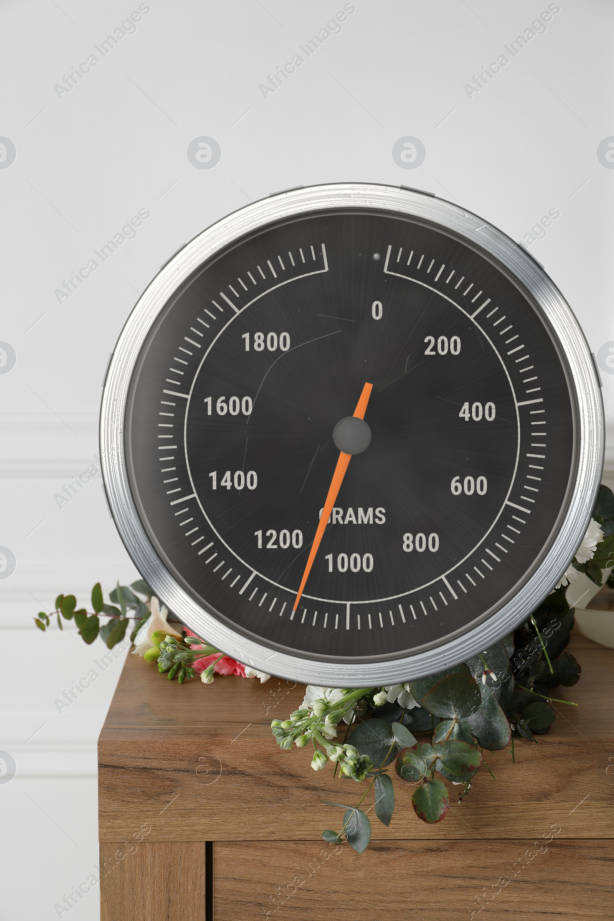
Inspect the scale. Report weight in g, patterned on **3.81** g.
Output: **1100** g
